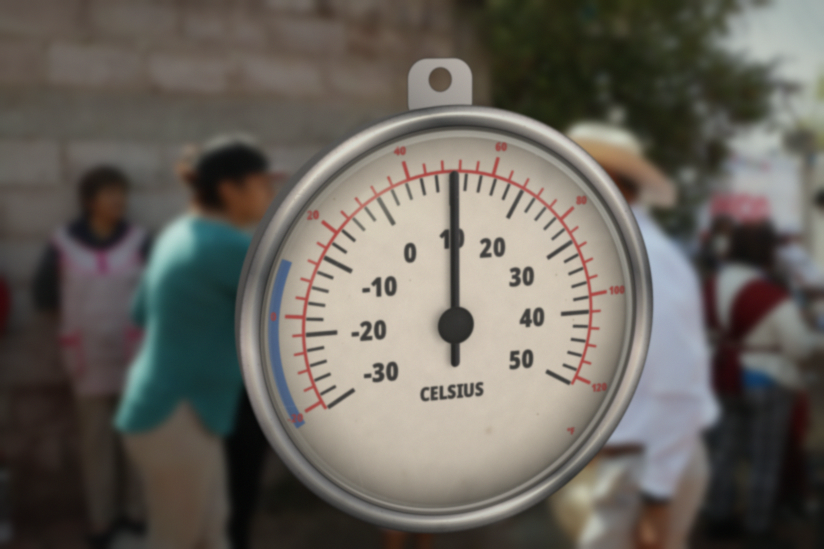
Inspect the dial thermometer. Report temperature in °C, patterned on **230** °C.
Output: **10** °C
